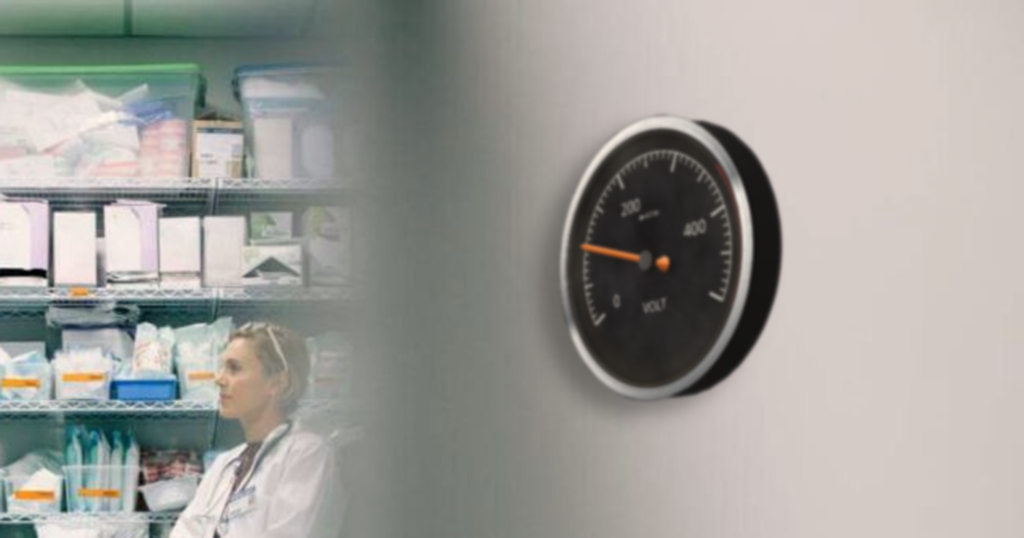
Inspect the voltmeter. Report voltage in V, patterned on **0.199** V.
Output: **100** V
